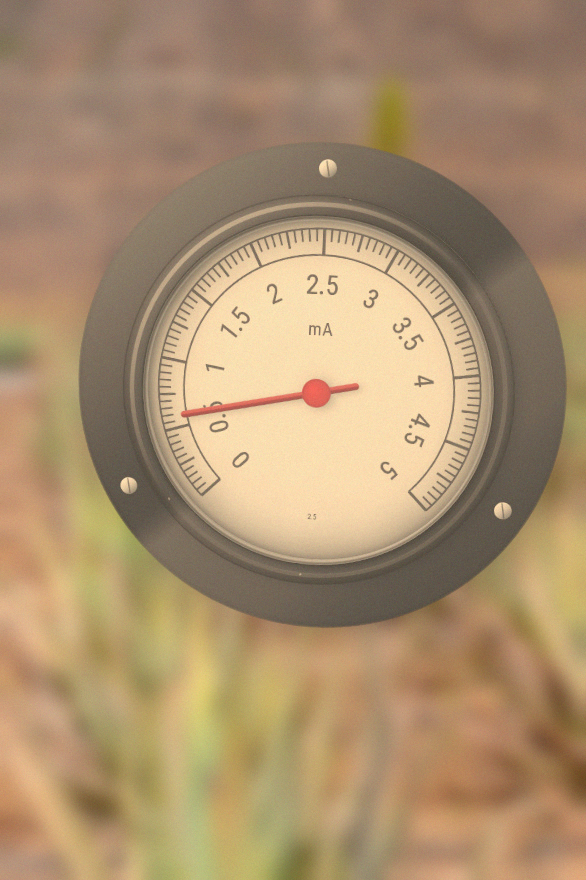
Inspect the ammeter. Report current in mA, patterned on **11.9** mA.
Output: **0.6** mA
